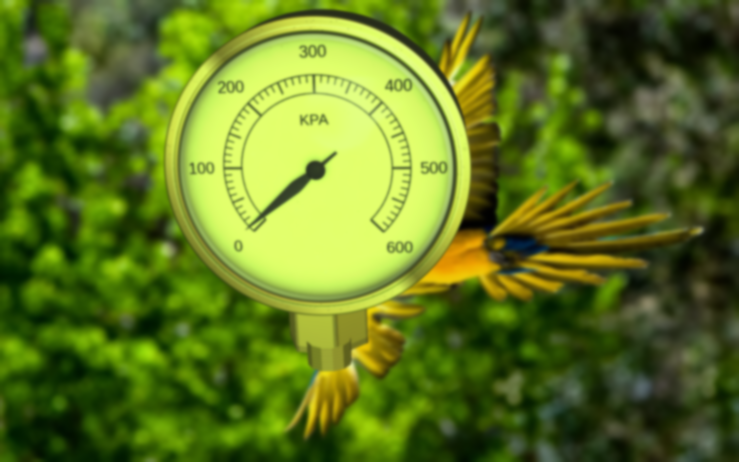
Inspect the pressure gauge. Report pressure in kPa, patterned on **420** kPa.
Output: **10** kPa
